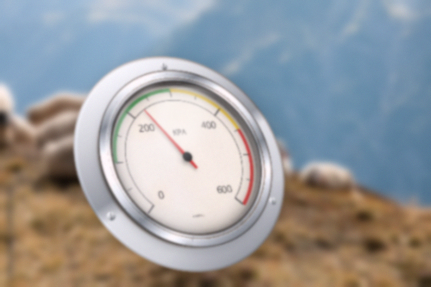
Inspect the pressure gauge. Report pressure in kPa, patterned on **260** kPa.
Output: **225** kPa
